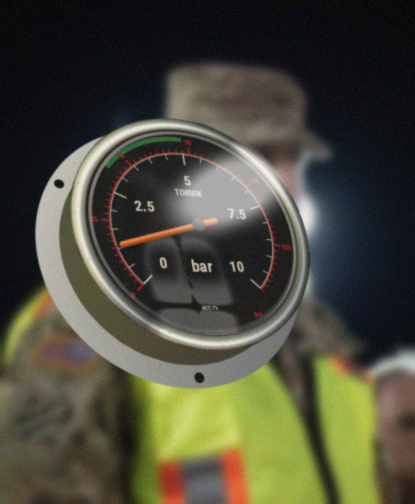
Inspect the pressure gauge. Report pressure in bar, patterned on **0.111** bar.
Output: **1** bar
